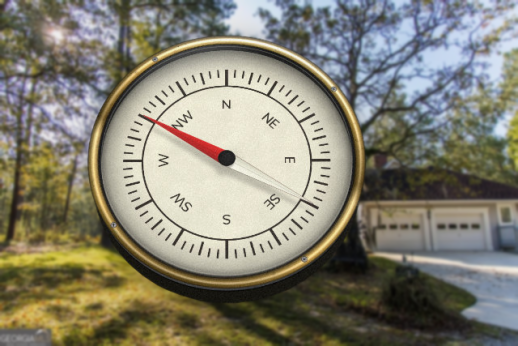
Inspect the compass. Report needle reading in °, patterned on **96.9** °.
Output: **300** °
